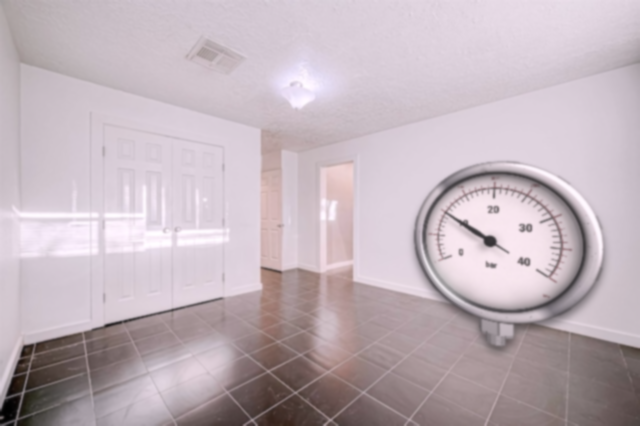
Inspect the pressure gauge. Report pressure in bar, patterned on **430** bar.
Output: **10** bar
